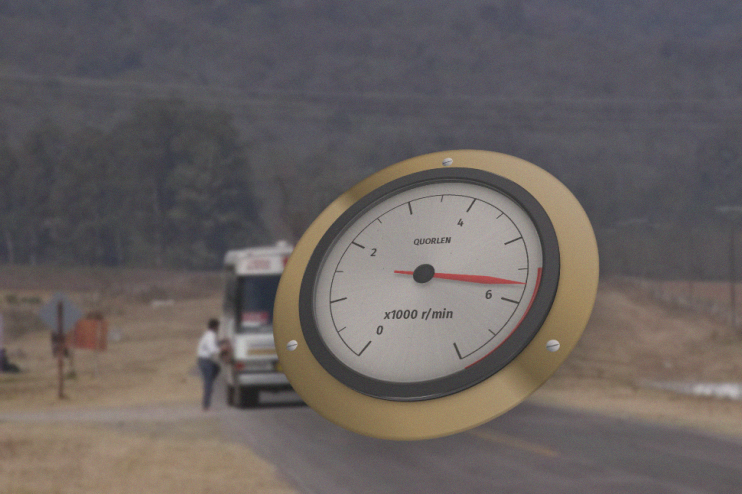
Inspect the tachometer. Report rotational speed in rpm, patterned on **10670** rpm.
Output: **5750** rpm
